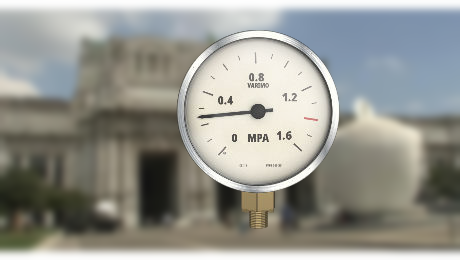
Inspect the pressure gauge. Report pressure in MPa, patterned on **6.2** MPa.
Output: **0.25** MPa
